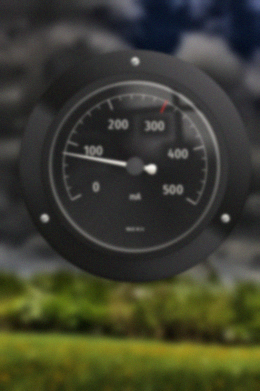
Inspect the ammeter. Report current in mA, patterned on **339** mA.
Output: **80** mA
